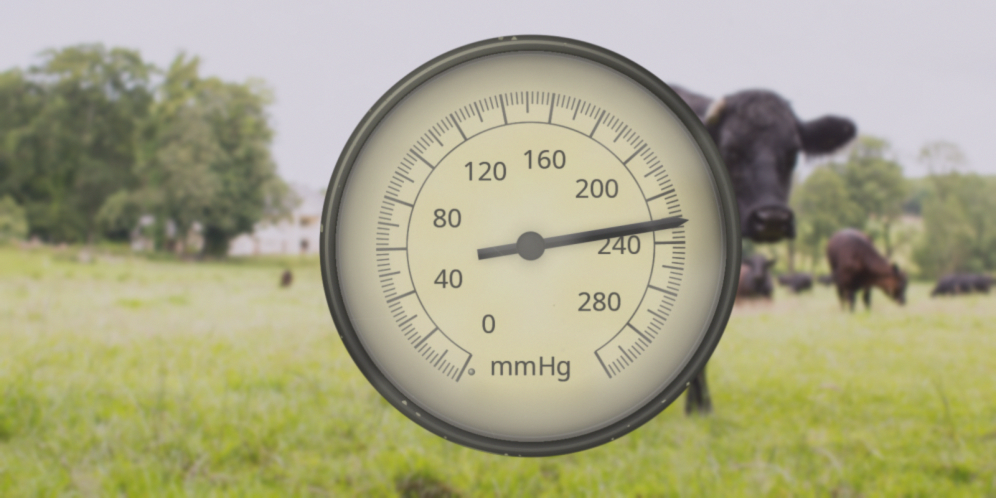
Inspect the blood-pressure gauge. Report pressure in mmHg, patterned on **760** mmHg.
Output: **232** mmHg
